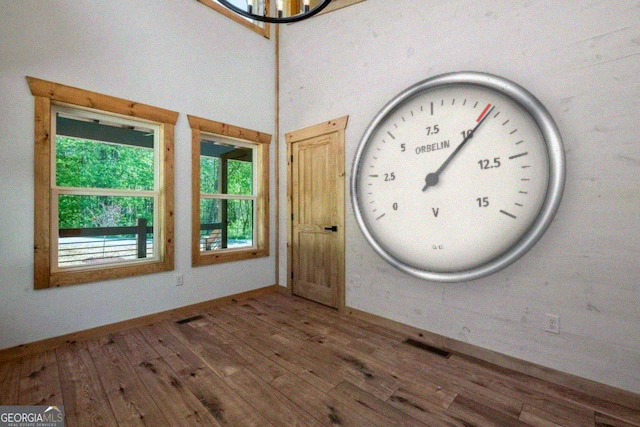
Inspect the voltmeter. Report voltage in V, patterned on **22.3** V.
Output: **10.25** V
